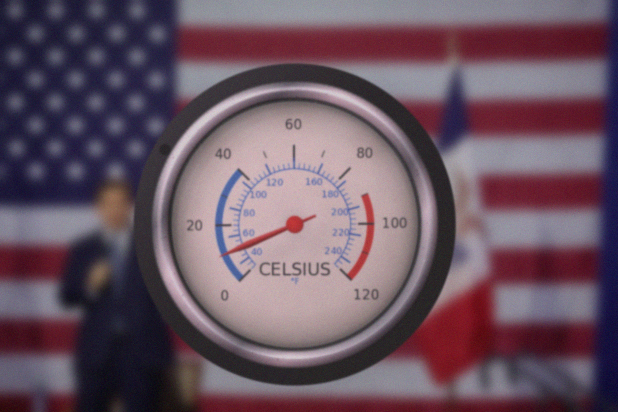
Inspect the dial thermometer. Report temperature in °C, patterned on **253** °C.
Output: **10** °C
